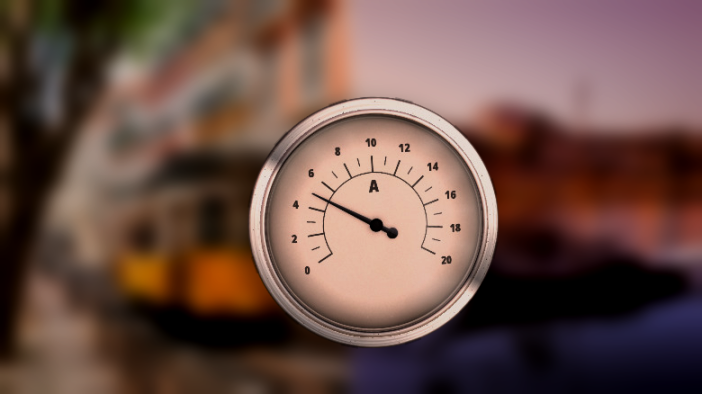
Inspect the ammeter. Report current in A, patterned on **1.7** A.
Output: **5** A
